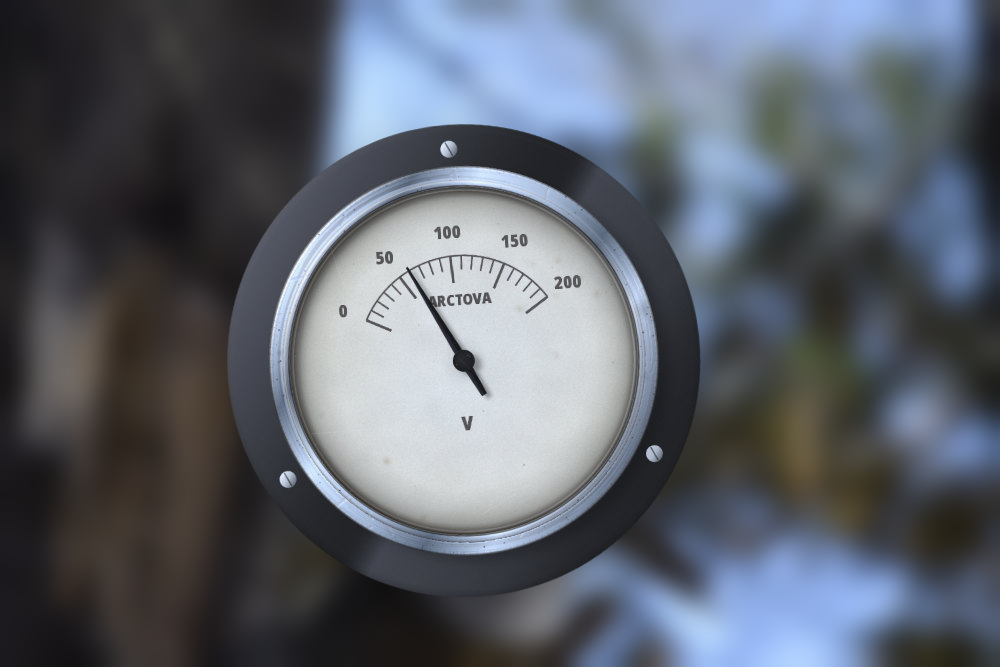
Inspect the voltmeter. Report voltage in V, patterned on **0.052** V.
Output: **60** V
